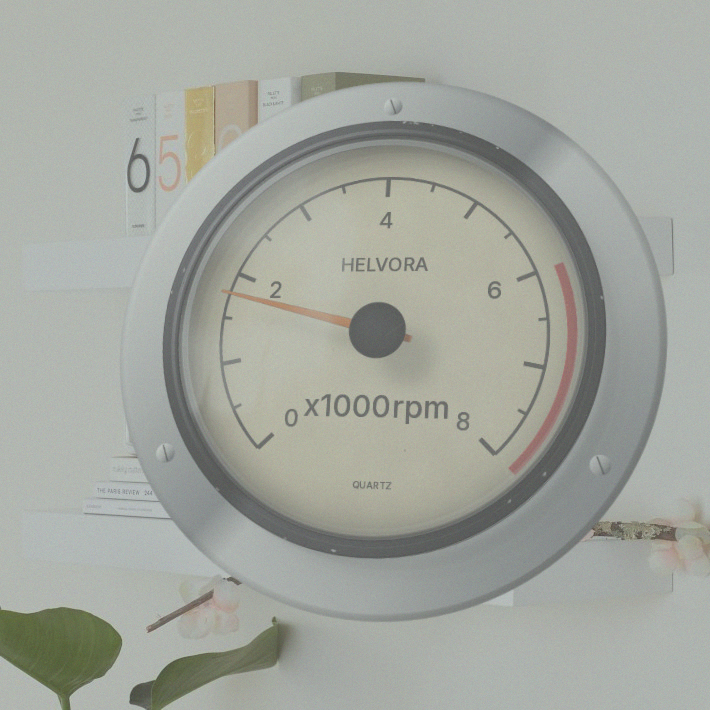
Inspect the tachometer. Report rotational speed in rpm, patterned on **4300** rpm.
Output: **1750** rpm
